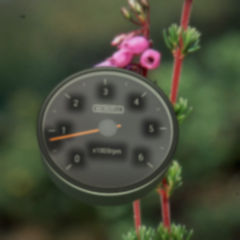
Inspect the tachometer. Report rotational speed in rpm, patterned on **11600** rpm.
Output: **750** rpm
